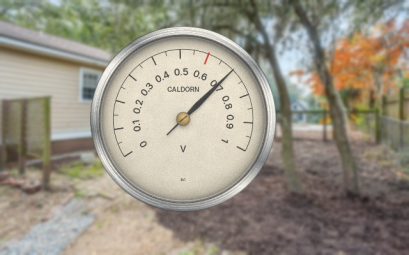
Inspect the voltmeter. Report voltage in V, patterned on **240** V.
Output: **0.7** V
